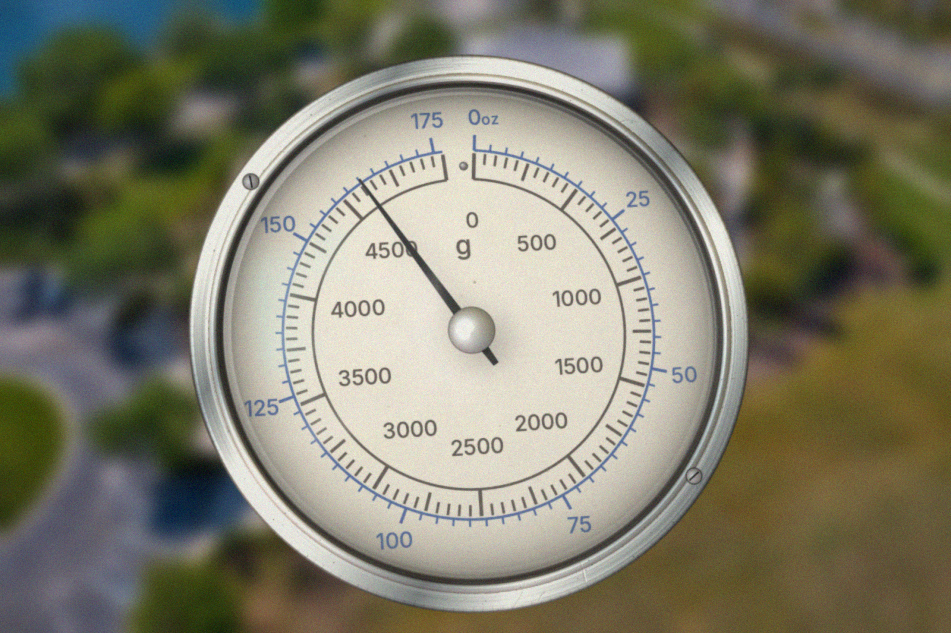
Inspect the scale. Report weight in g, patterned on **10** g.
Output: **4600** g
